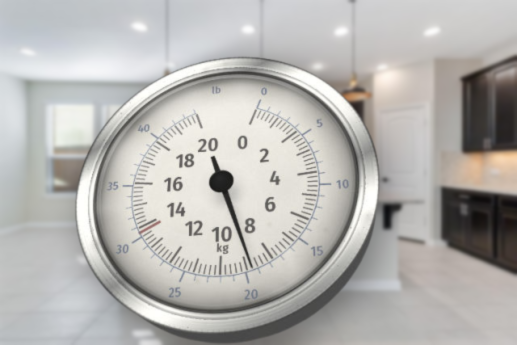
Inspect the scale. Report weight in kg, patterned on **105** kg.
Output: **8.8** kg
